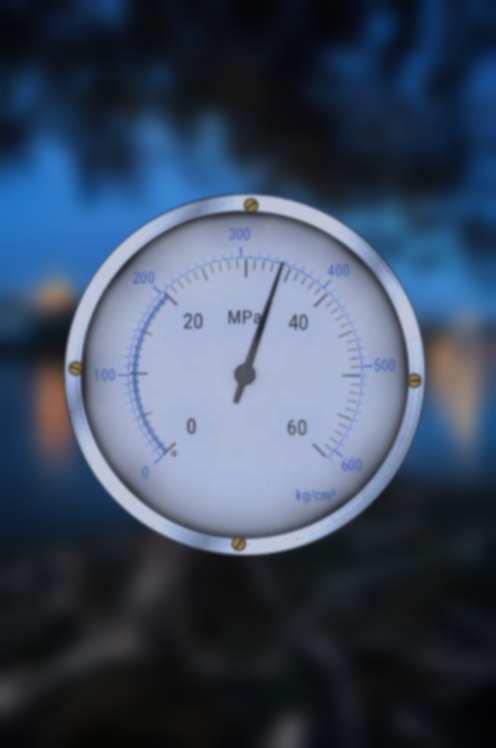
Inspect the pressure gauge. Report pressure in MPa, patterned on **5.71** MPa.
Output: **34** MPa
